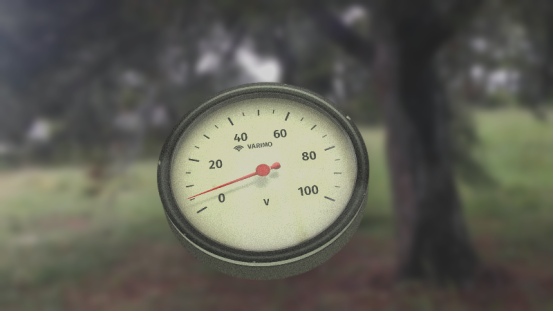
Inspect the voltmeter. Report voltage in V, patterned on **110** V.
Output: **5** V
